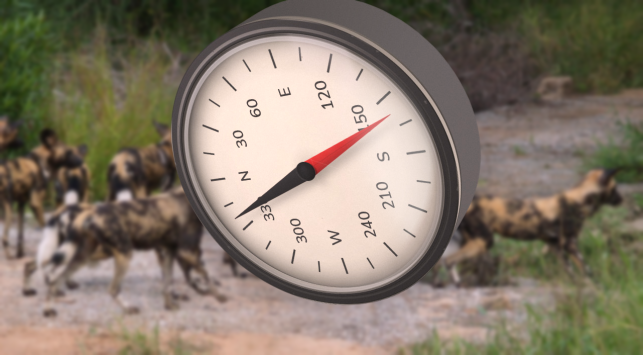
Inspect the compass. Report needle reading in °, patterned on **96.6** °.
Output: **157.5** °
